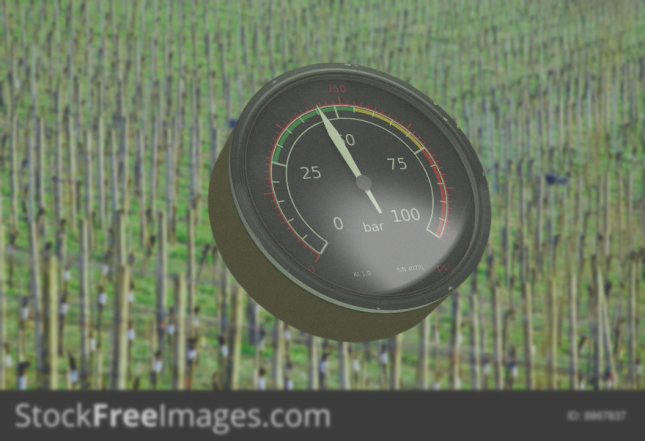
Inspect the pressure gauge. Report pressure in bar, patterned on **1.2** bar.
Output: **45** bar
